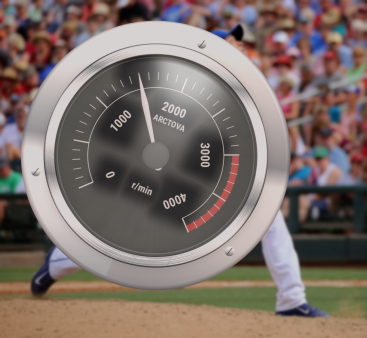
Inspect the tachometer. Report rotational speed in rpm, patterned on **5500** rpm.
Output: **1500** rpm
